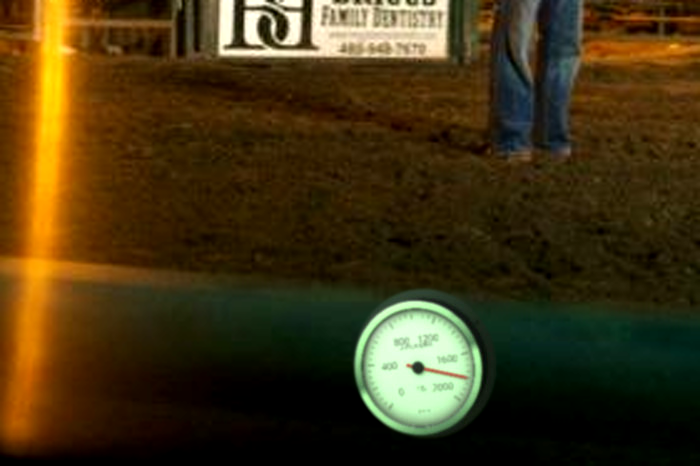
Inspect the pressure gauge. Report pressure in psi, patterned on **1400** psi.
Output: **1800** psi
